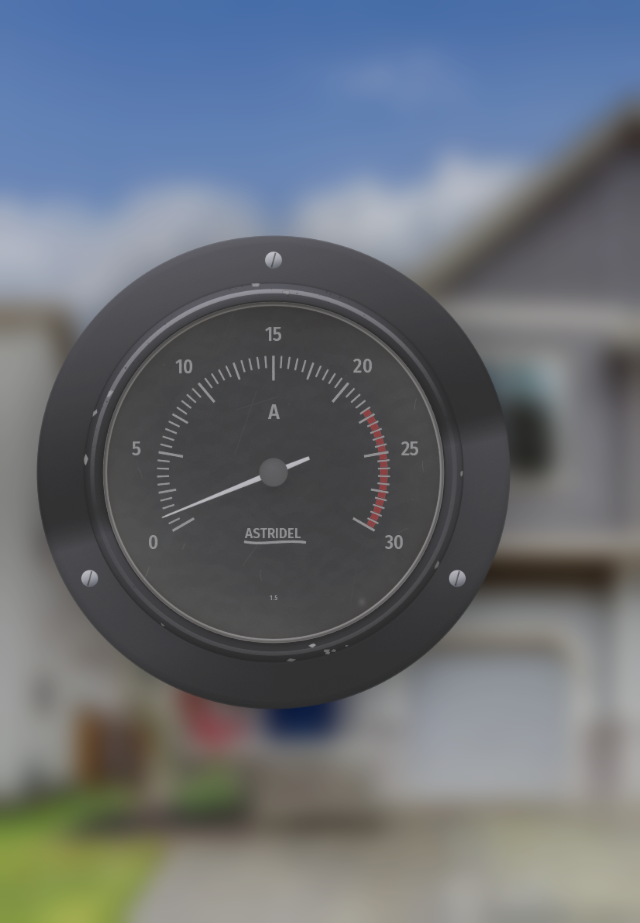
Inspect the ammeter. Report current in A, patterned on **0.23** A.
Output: **1** A
